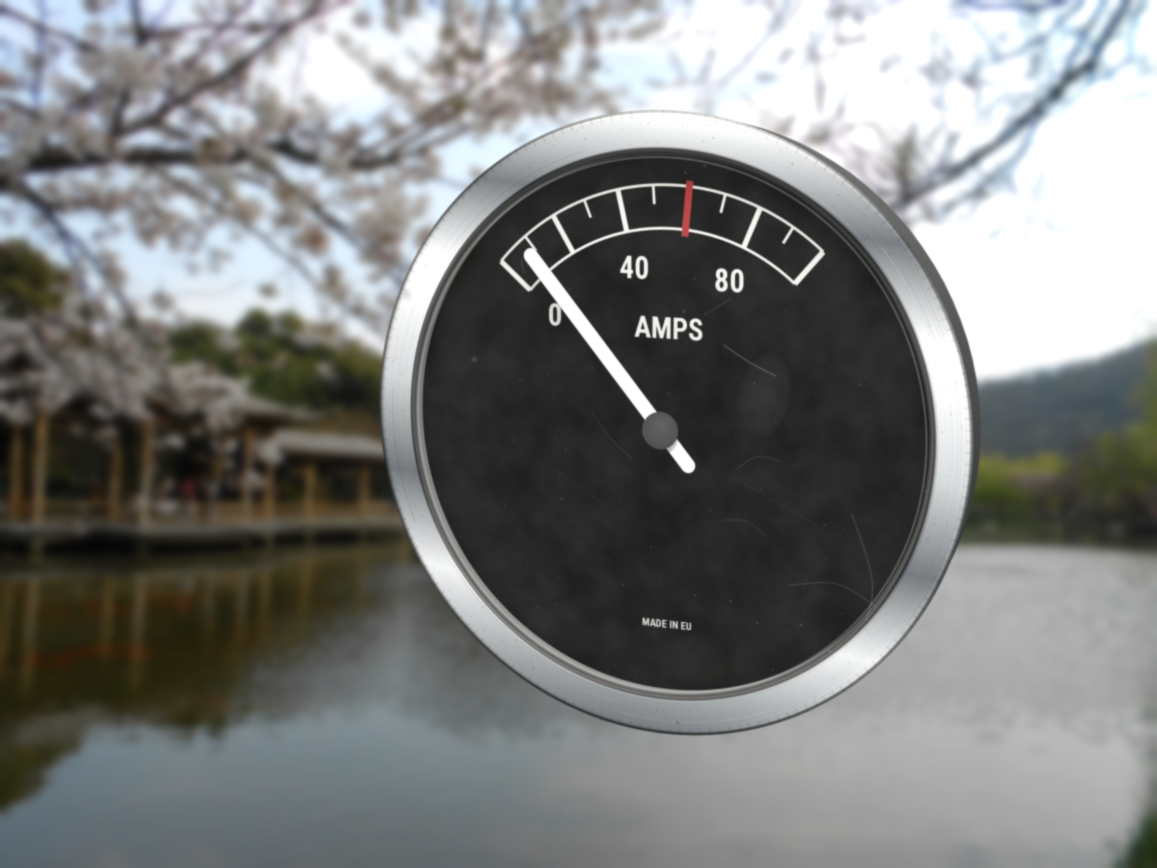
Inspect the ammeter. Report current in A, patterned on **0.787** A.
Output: **10** A
